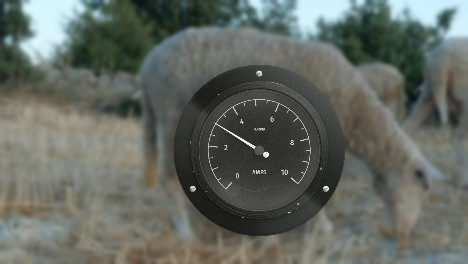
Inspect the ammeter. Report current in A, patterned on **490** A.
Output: **3** A
